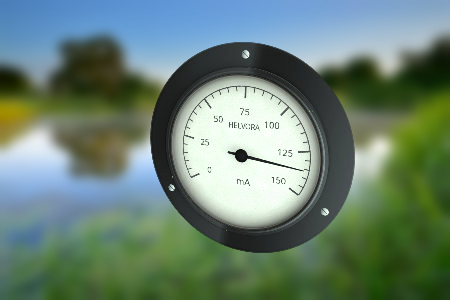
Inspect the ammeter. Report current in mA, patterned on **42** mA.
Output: **135** mA
